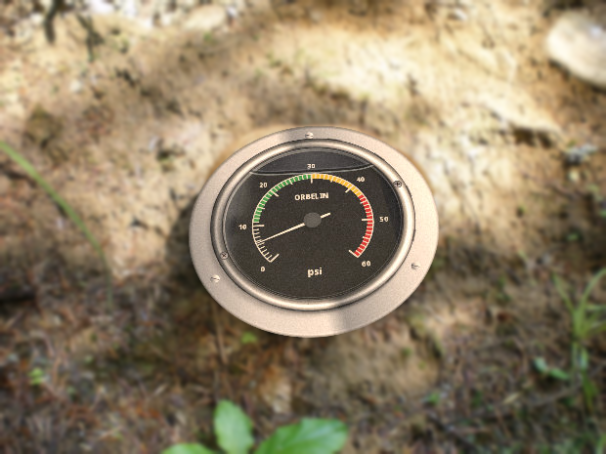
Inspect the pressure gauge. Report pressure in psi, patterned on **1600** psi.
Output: **5** psi
